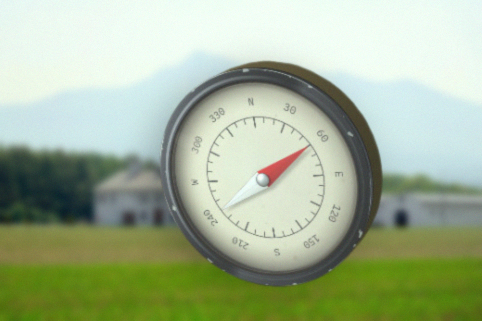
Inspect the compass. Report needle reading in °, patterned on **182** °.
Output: **60** °
